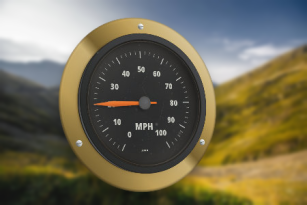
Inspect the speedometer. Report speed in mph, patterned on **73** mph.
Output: **20** mph
